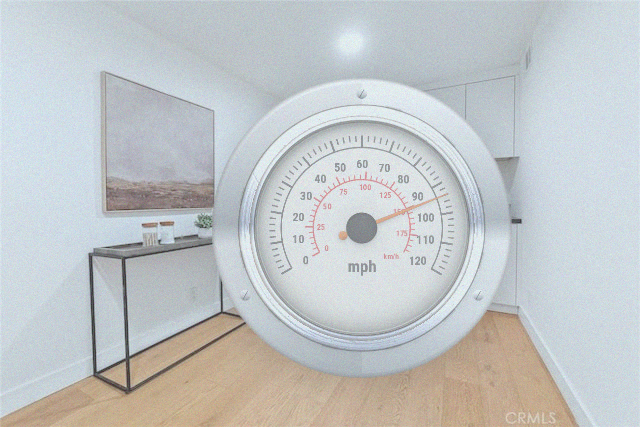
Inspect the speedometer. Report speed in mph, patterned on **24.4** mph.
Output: **94** mph
